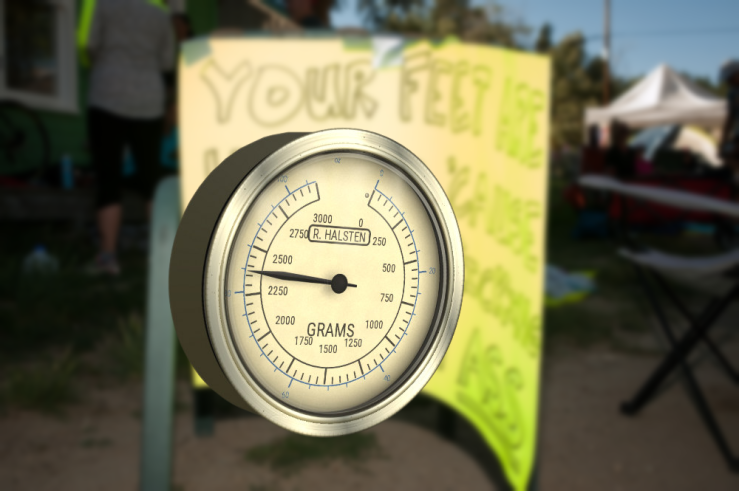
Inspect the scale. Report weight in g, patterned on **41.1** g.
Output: **2375** g
